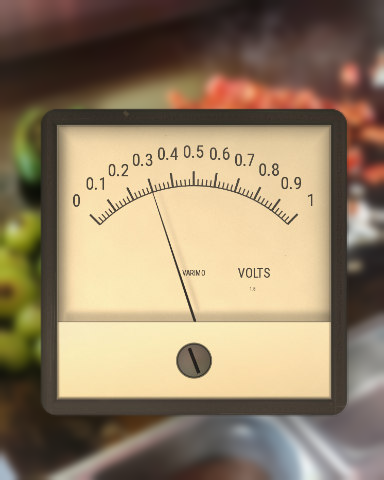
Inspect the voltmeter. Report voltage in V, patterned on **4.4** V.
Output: **0.3** V
